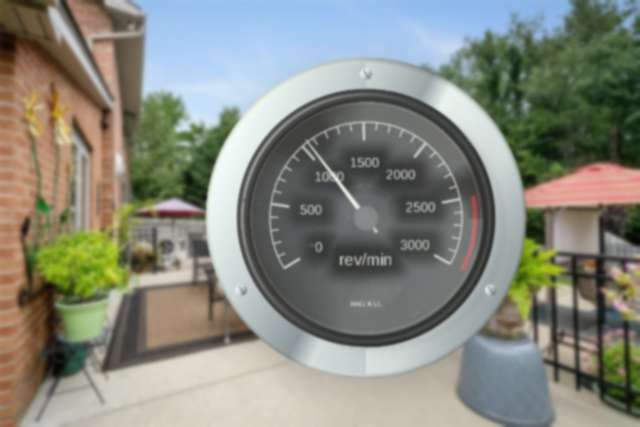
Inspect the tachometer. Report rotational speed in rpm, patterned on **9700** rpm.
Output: **1050** rpm
